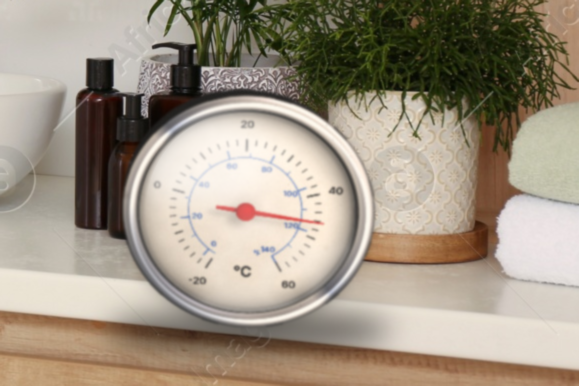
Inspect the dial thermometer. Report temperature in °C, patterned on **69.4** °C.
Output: **46** °C
